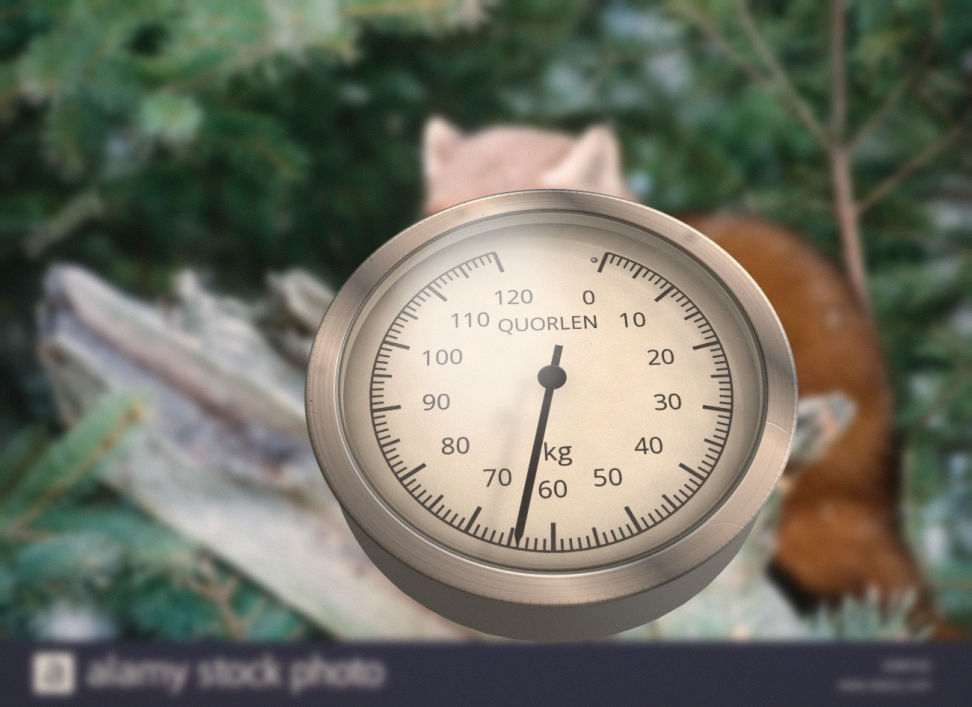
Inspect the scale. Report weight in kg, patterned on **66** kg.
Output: **64** kg
